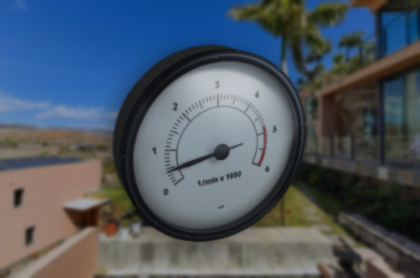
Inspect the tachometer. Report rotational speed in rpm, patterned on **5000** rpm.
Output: **500** rpm
